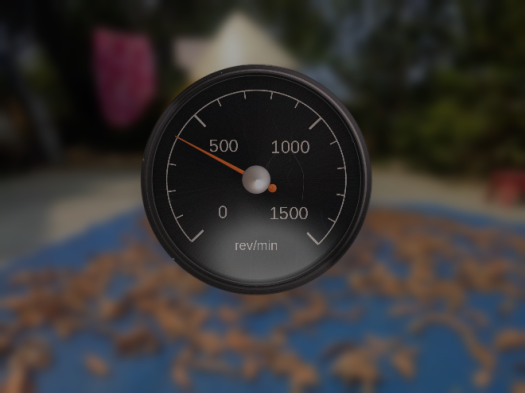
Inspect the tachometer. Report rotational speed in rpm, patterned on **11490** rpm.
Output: **400** rpm
